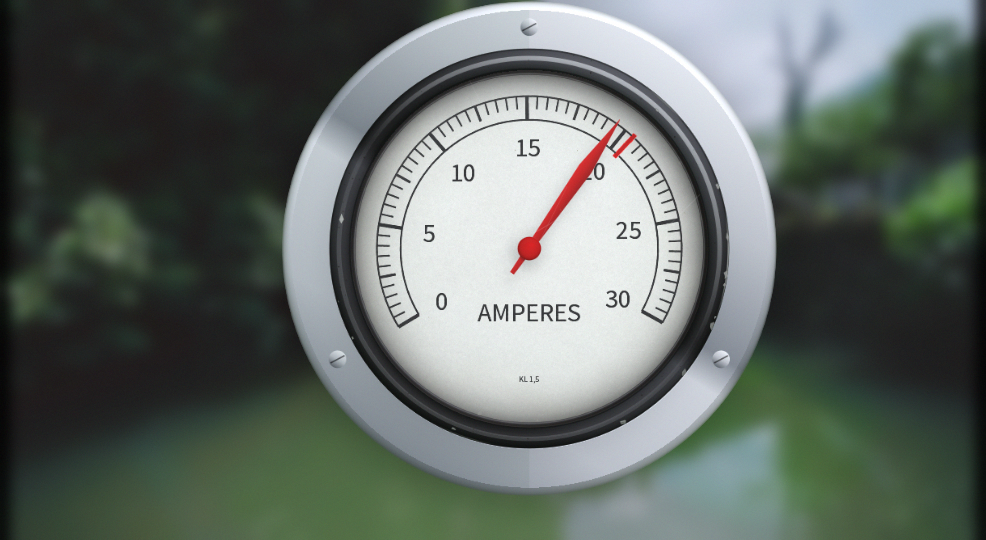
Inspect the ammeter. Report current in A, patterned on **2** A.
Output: **19.5** A
